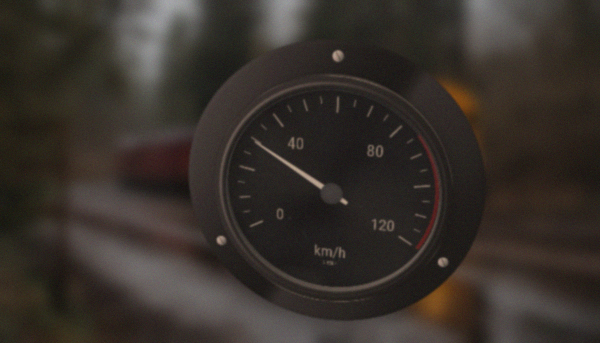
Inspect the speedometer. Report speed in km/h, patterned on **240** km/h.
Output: **30** km/h
